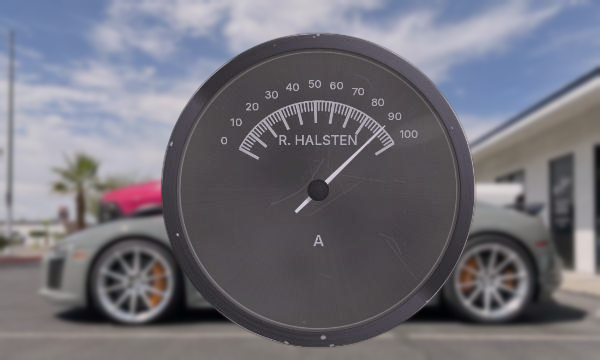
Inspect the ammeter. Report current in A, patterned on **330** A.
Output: **90** A
